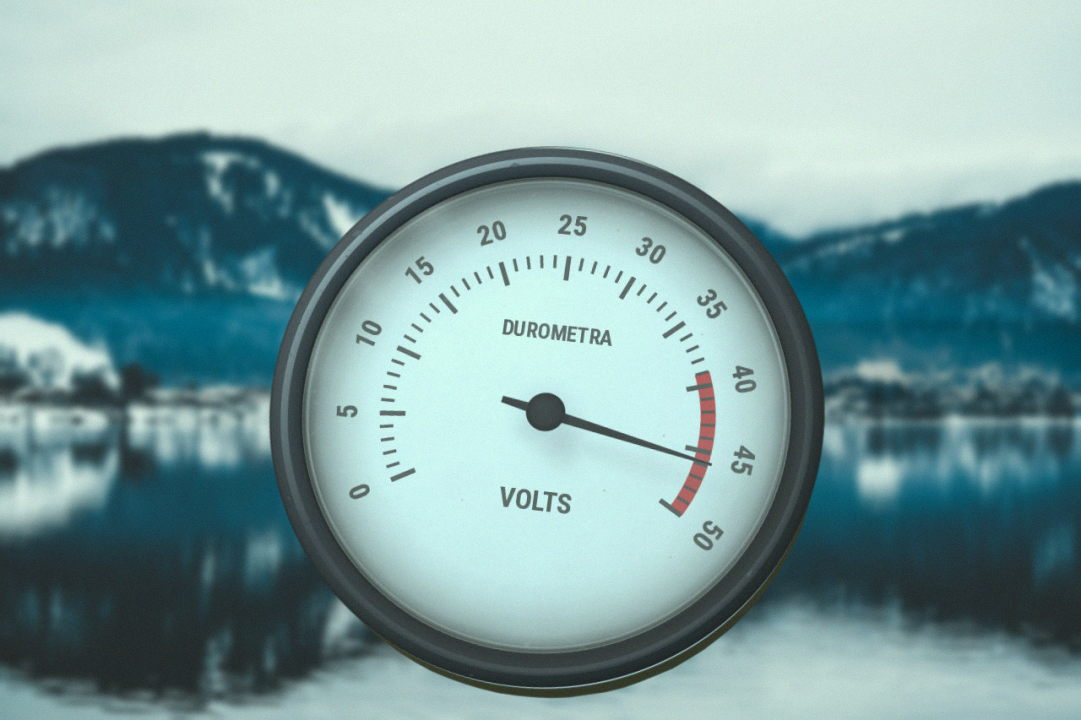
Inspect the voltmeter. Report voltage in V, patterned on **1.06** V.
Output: **46** V
